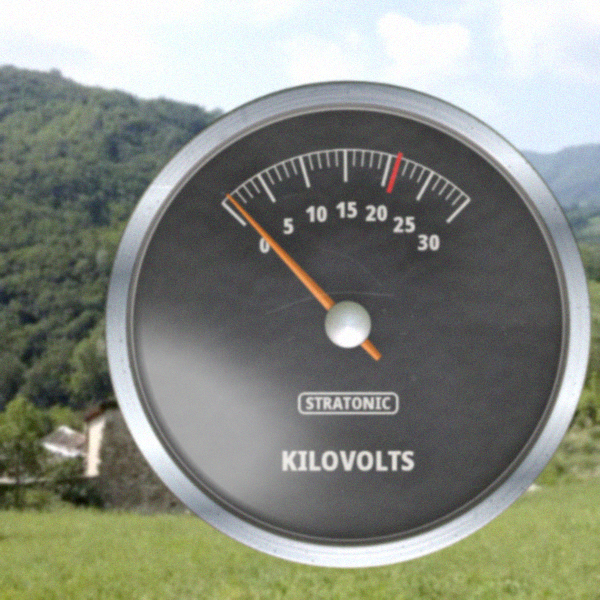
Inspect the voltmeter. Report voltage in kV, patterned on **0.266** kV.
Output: **1** kV
